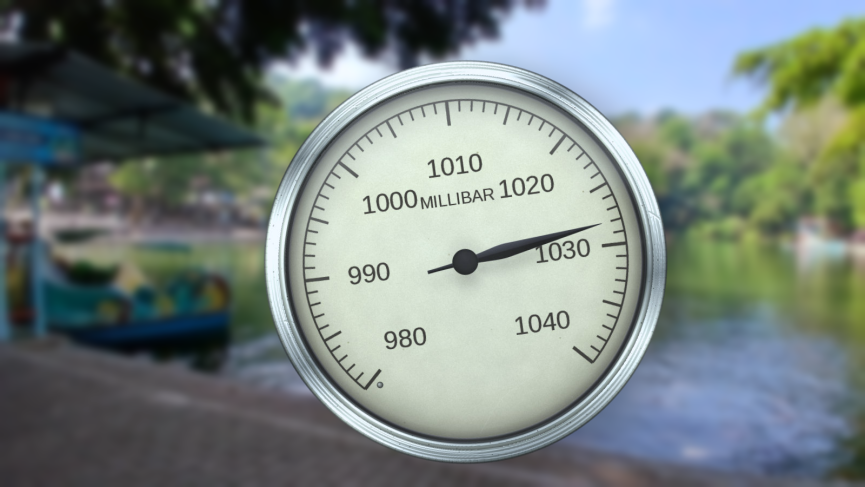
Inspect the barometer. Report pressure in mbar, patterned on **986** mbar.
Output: **1028** mbar
